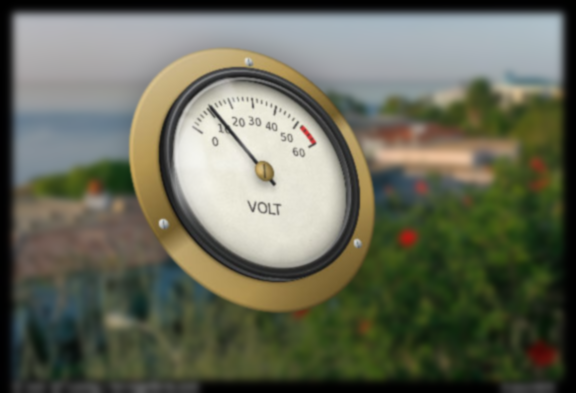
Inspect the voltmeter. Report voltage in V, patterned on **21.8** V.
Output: **10** V
